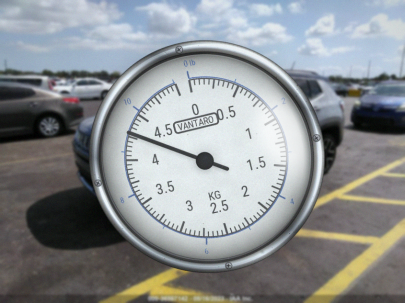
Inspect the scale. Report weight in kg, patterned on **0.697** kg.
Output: **4.3** kg
